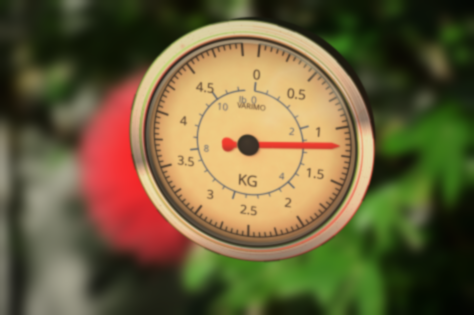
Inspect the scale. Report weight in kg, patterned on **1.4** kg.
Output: **1.15** kg
